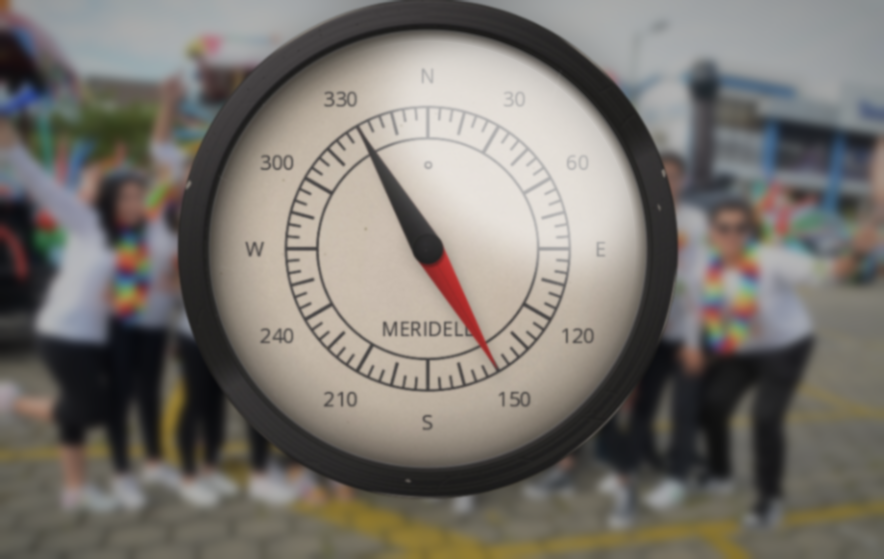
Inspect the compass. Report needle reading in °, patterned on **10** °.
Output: **150** °
